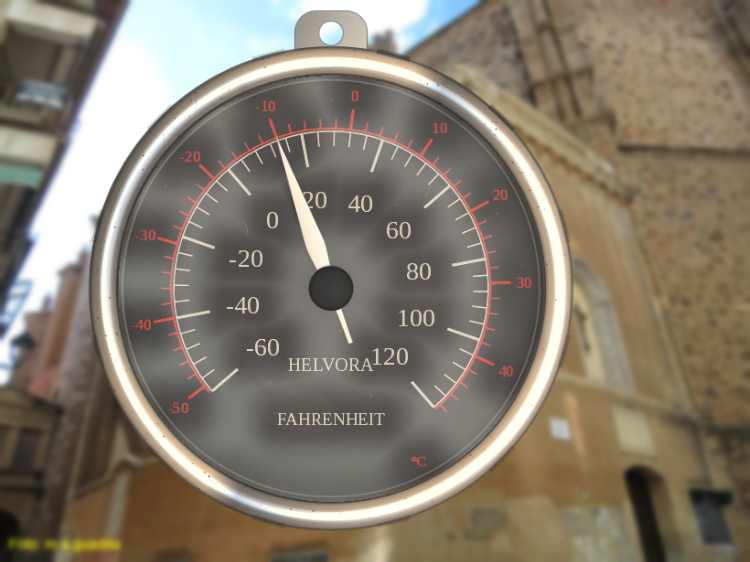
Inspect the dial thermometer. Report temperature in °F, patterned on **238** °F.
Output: **14** °F
